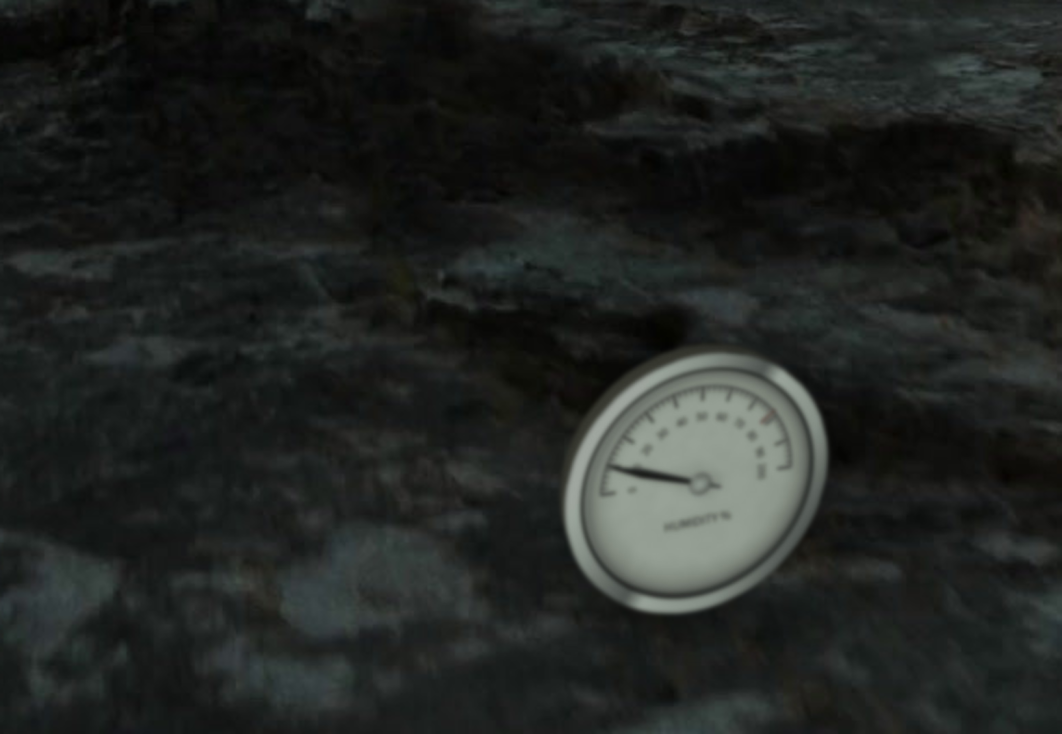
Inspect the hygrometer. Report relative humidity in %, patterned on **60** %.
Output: **10** %
